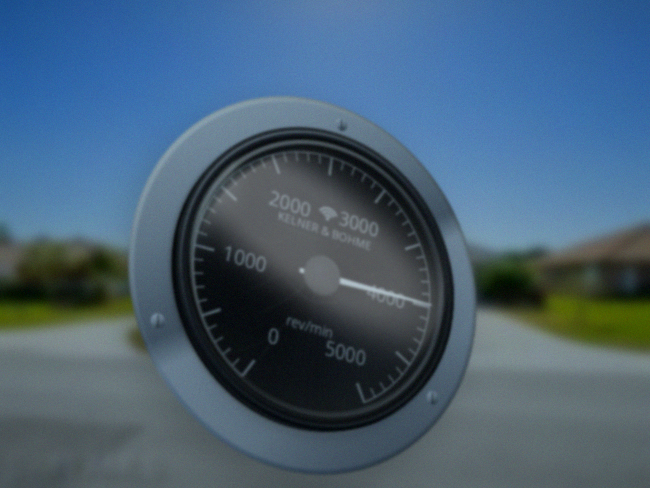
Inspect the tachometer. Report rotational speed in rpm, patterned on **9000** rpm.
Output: **4000** rpm
